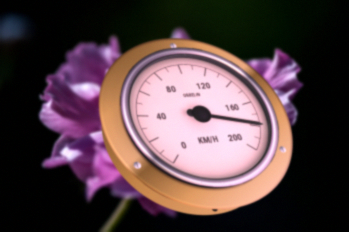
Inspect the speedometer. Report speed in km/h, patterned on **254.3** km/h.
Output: **180** km/h
